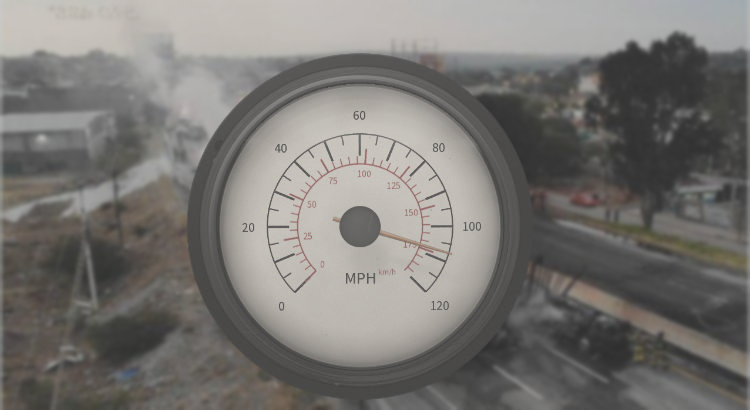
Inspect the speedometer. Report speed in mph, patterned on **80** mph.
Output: **107.5** mph
